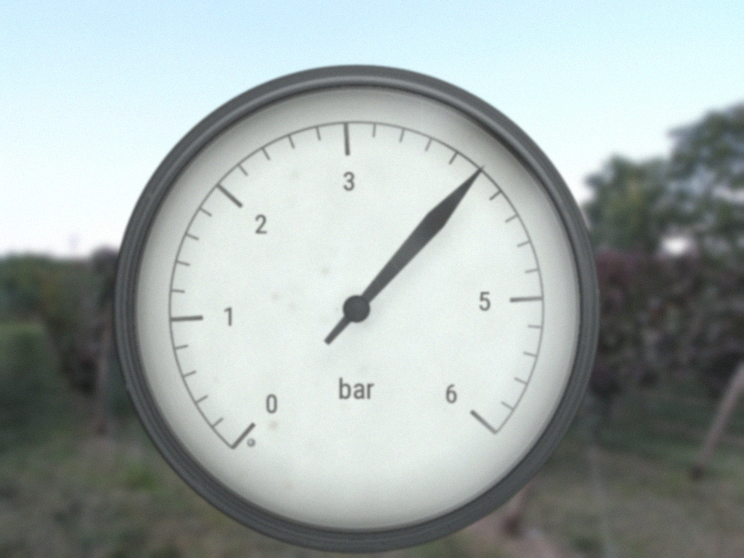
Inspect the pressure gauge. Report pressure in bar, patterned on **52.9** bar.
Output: **4** bar
